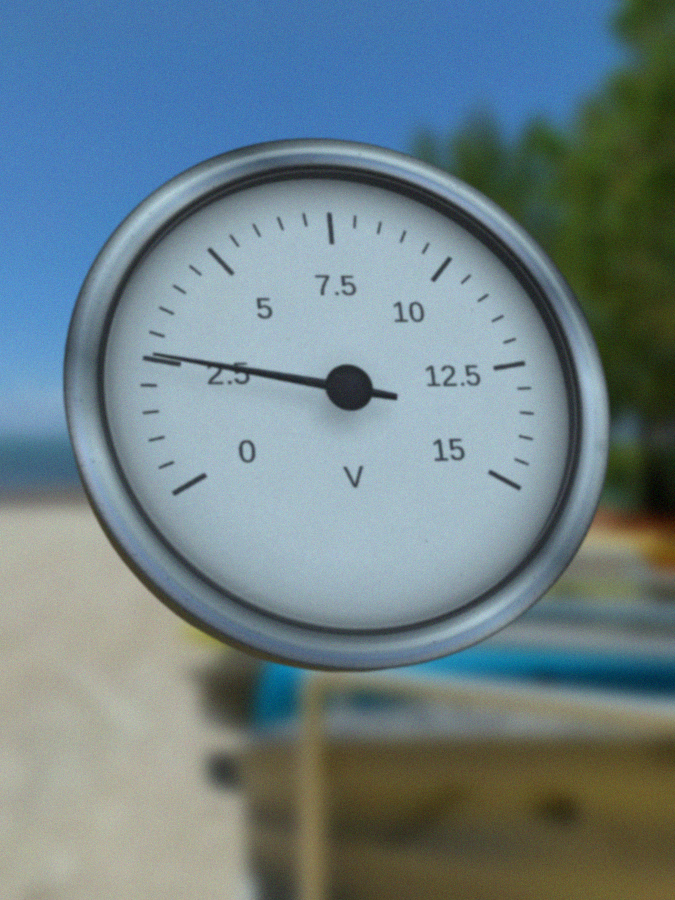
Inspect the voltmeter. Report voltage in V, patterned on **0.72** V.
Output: **2.5** V
